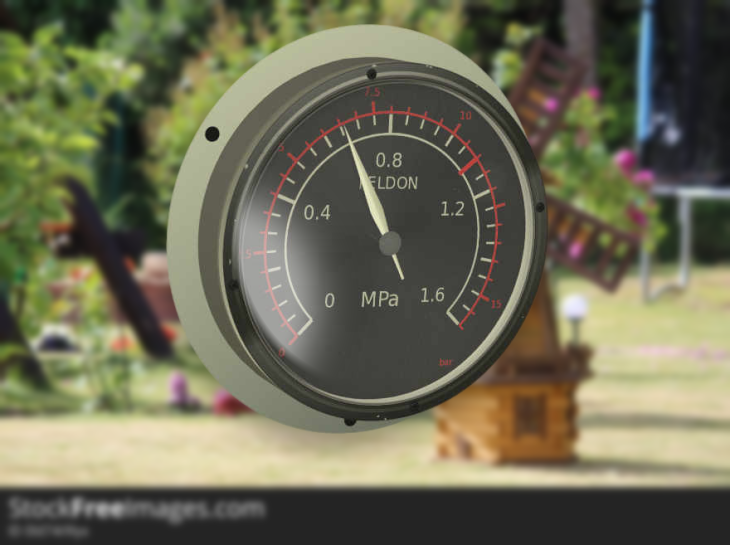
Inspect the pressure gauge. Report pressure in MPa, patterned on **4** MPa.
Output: **0.65** MPa
